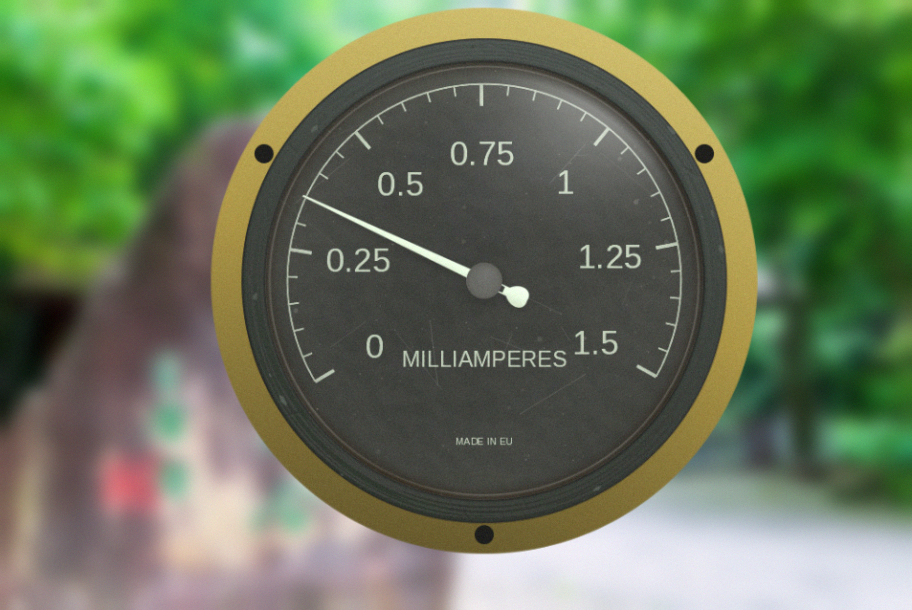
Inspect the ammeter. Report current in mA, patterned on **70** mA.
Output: **0.35** mA
